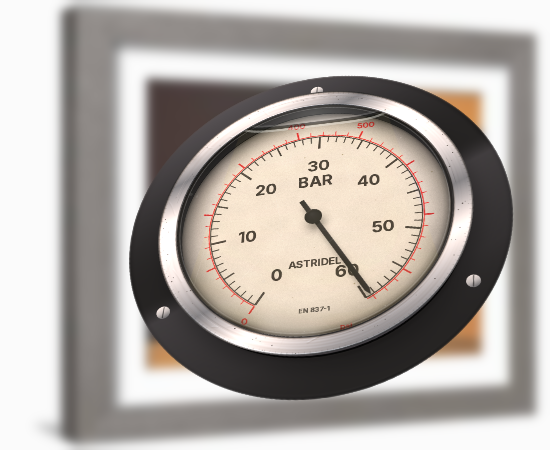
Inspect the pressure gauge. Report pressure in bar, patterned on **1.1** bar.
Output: **59.5** bar
